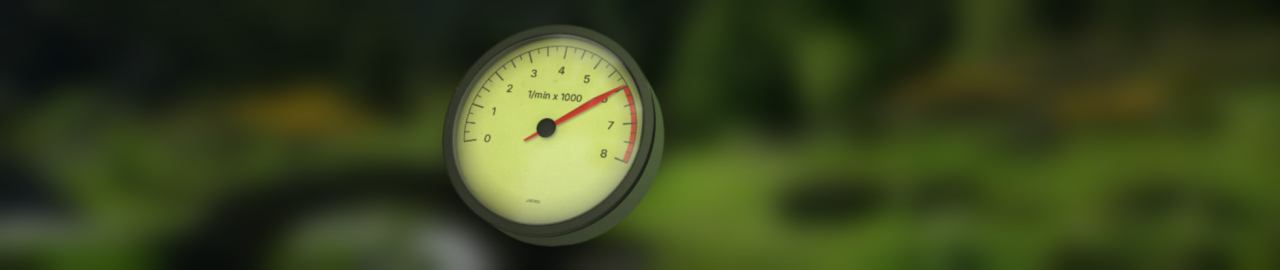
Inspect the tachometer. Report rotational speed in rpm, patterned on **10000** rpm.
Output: **6000** rpm
